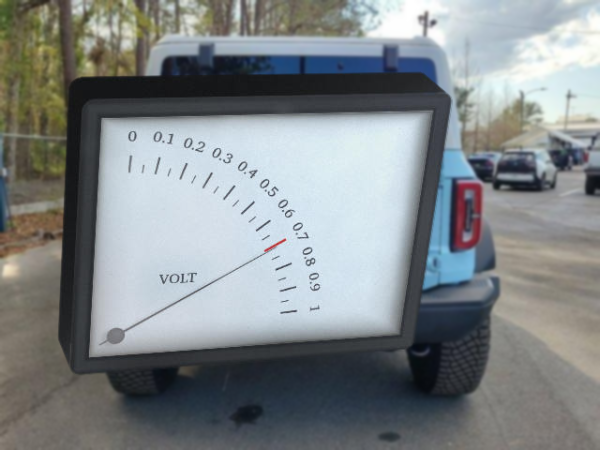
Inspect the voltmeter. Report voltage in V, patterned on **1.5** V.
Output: **0.7** V
